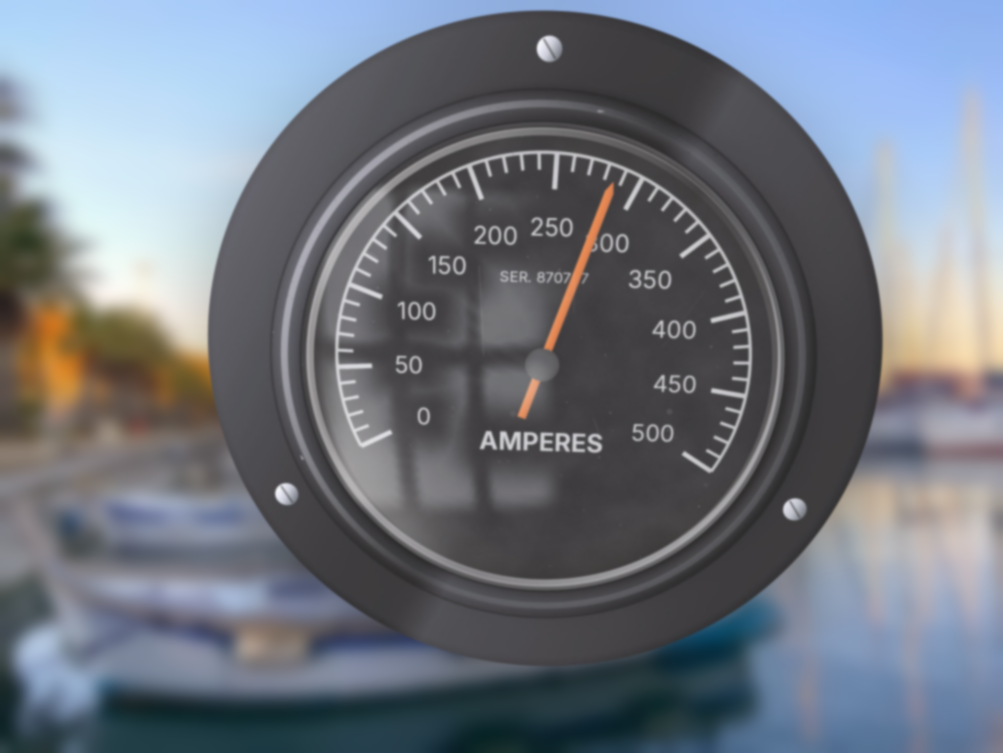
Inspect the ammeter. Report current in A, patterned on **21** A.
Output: **285** A
